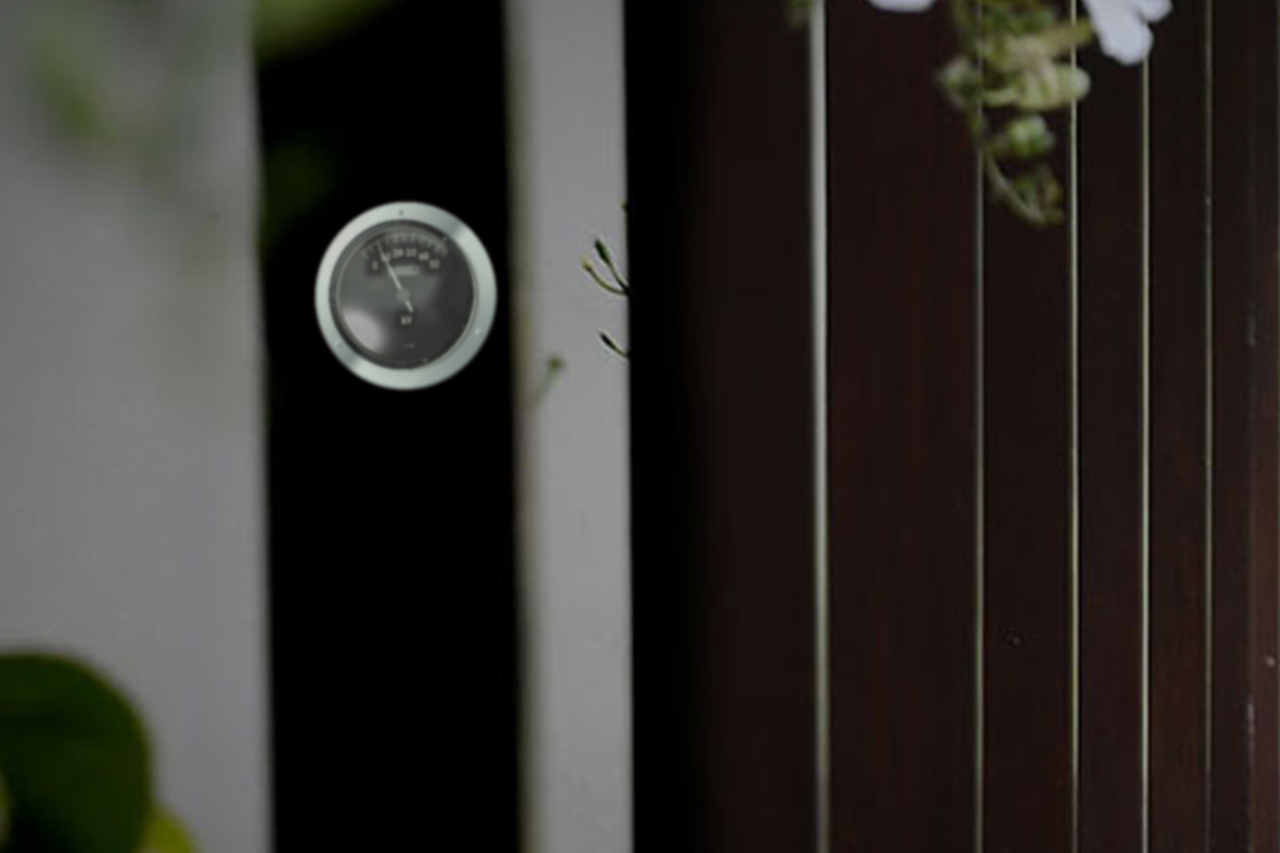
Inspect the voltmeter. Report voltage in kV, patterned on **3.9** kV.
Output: **10** kV
